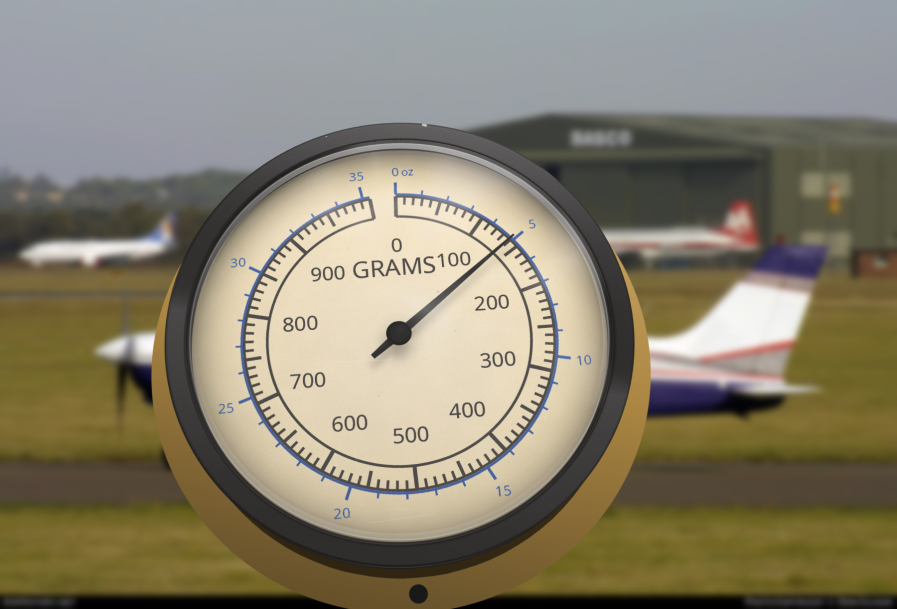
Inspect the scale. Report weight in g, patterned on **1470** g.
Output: **140** g
